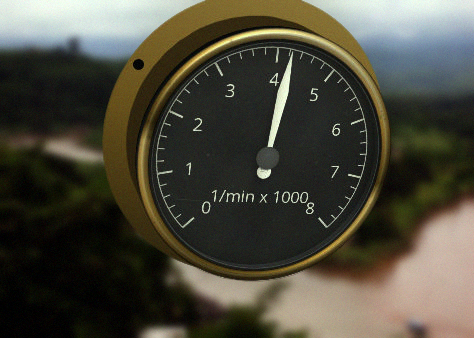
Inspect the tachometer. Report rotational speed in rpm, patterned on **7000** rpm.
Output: **4200** rpm
